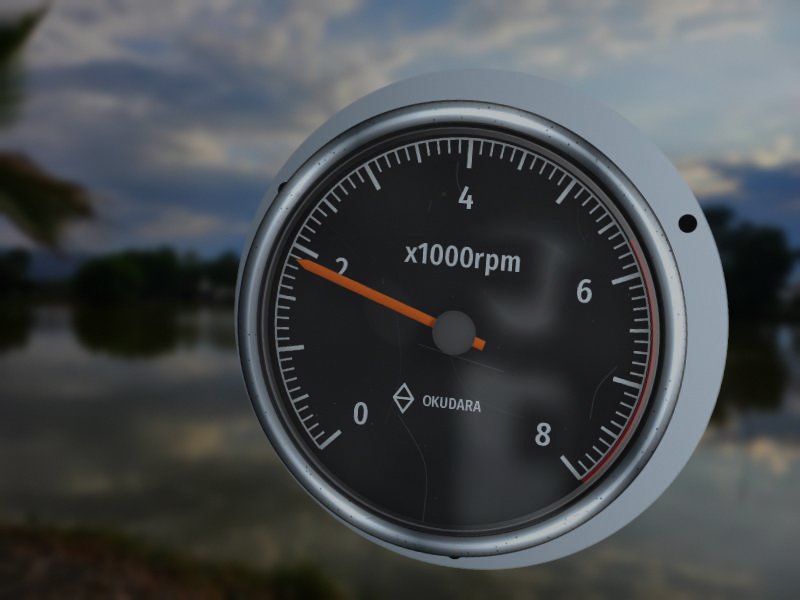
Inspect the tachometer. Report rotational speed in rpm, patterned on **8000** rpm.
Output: **1900** rpm
